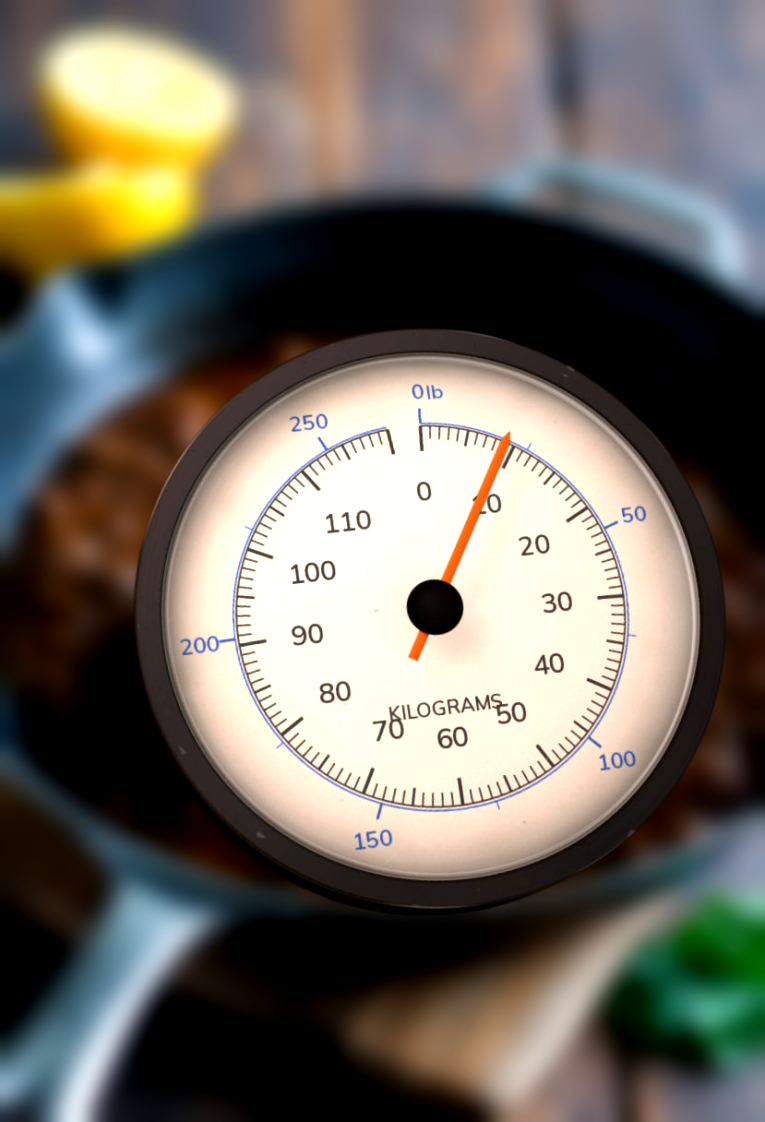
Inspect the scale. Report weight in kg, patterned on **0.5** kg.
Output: **9** kg
